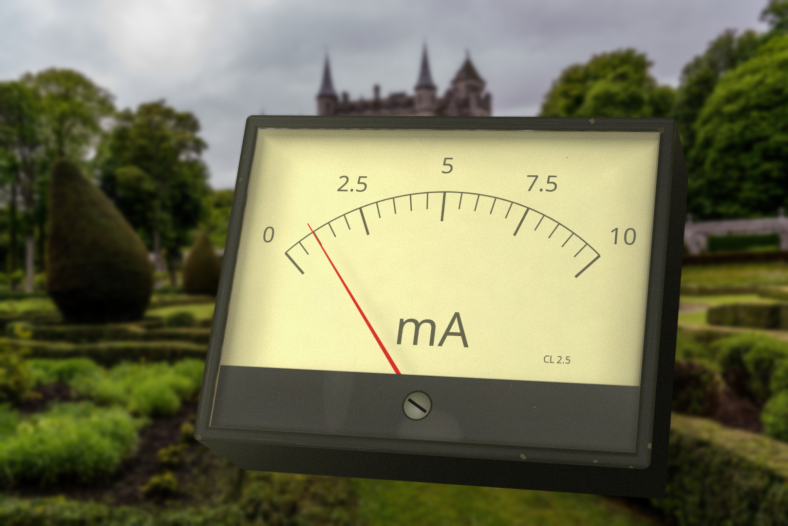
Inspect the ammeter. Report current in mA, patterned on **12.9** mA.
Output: **1** mA
